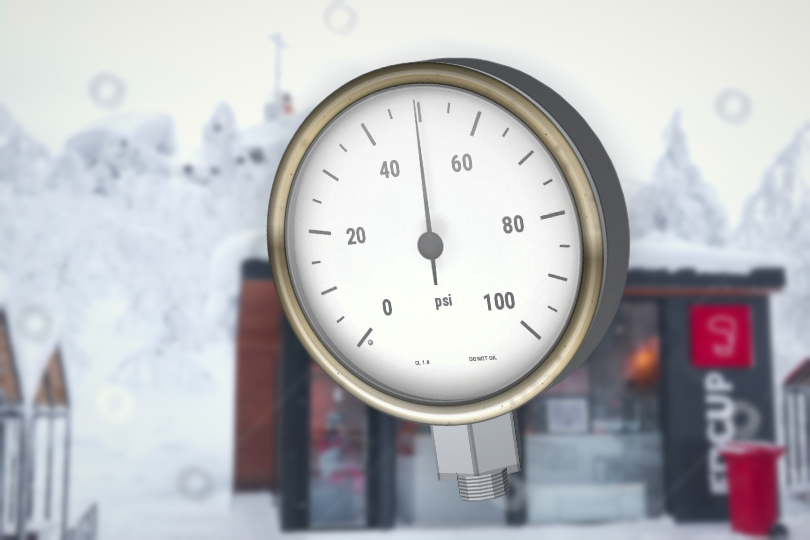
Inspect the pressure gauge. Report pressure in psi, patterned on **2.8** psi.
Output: **50** psi
